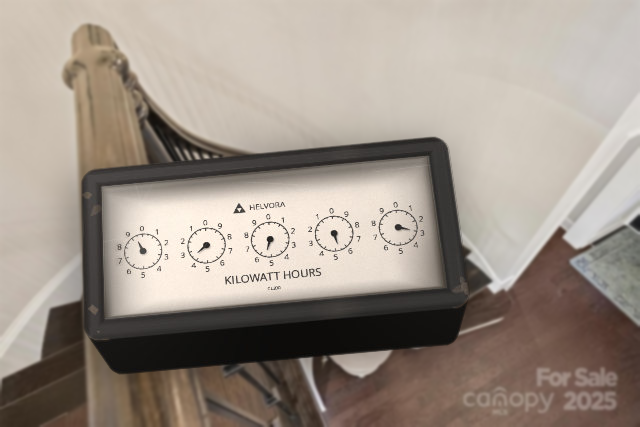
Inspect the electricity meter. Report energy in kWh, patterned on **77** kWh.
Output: **93553** kWh
